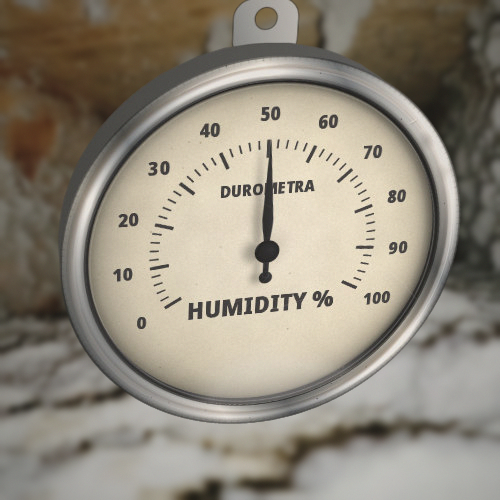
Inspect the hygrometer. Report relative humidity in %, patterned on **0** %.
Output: **50** %
